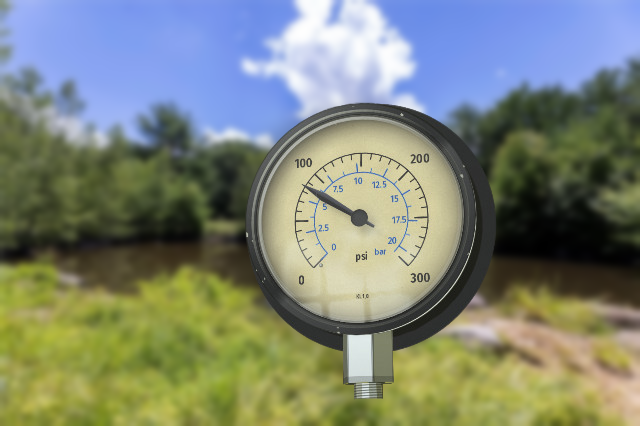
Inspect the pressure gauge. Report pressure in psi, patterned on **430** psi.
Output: **85** psi
